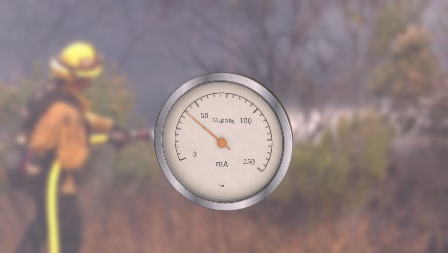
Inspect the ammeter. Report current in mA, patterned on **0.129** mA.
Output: **40** mA
